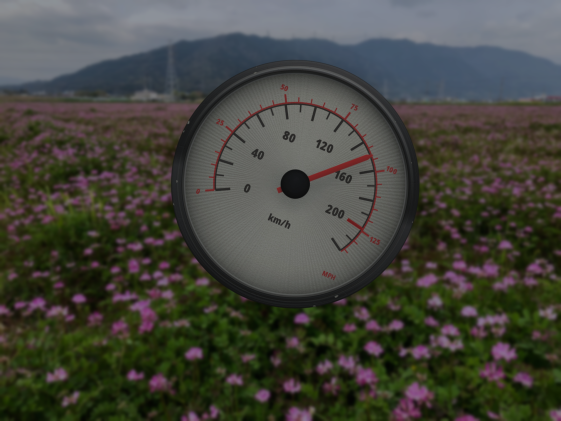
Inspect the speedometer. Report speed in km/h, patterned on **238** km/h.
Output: **150** km/h
